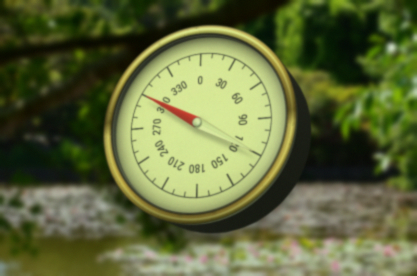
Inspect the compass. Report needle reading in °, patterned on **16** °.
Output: **300** °
